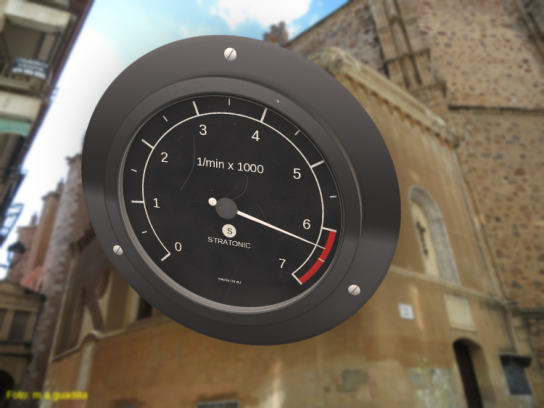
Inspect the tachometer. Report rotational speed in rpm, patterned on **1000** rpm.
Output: **6250** rpm
